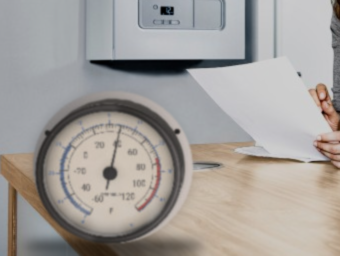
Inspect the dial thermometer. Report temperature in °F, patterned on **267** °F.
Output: **40** °F
